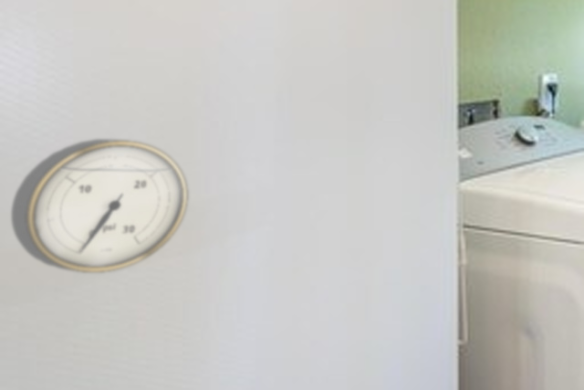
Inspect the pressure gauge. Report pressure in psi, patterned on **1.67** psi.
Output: **0** psi
